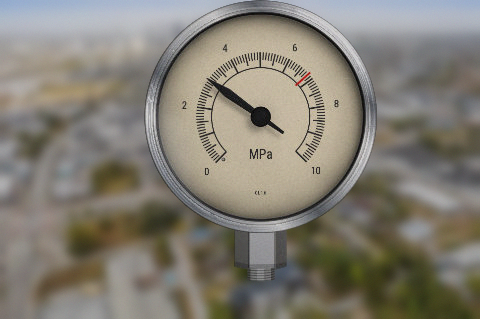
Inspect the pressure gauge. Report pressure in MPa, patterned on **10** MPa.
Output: **3** MPa
